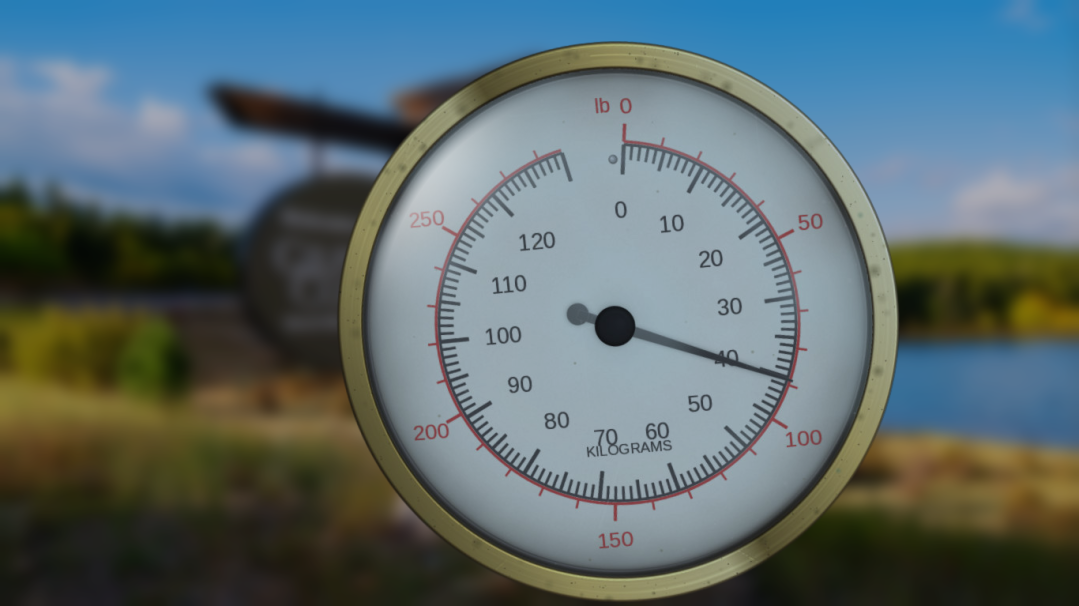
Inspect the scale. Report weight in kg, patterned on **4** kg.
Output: **40** kg
